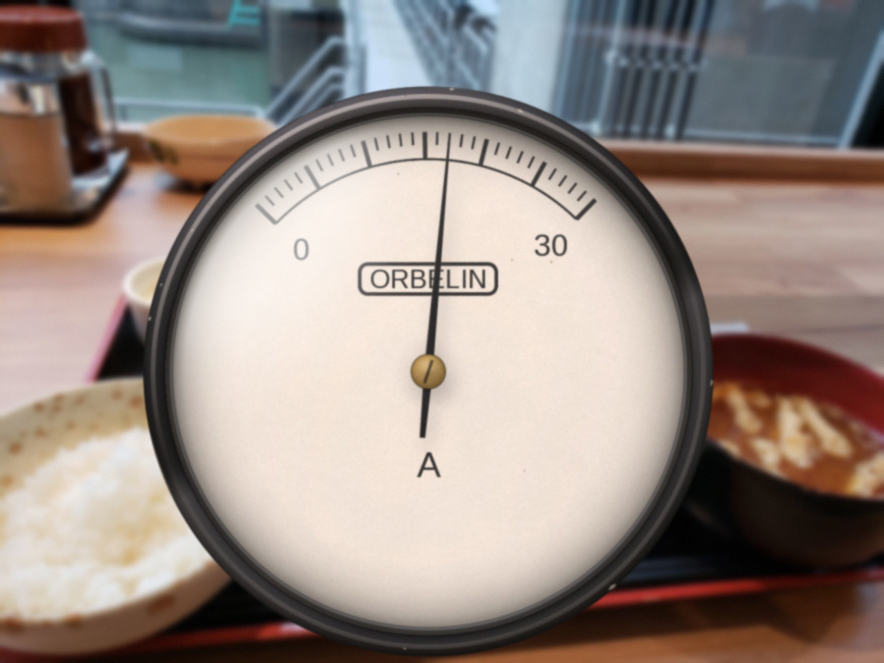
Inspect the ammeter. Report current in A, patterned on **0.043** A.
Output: **17** A
